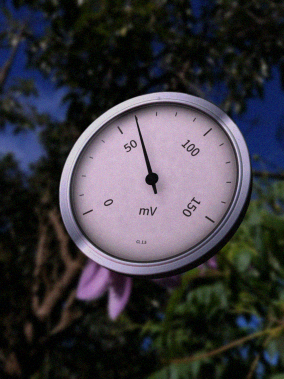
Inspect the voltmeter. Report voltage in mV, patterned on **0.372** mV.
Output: **60** mV
